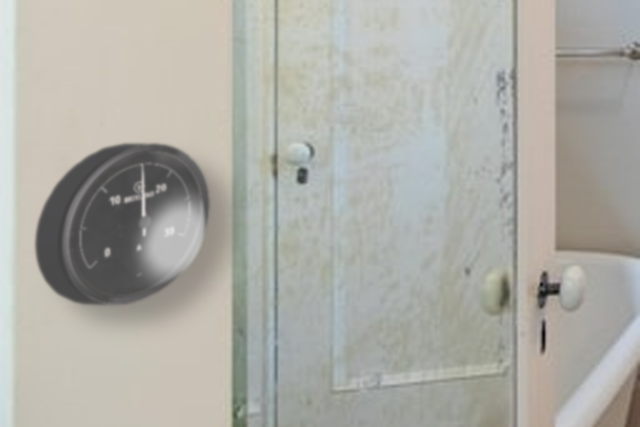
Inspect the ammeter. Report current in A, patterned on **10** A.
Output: **15** A
